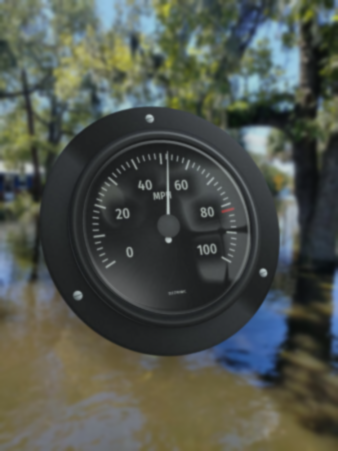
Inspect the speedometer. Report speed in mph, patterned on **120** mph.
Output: **52** mph
